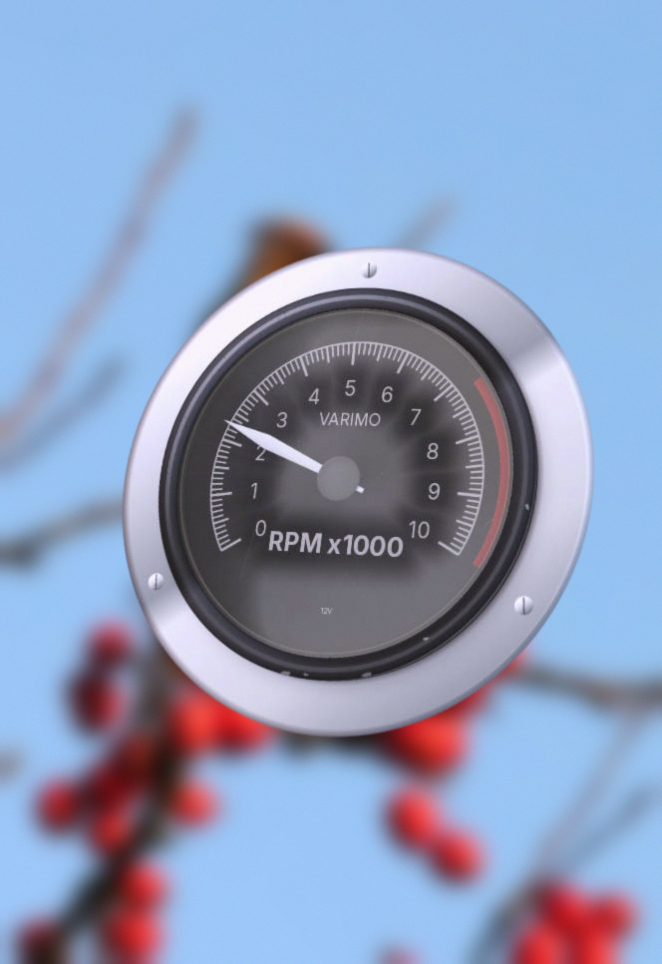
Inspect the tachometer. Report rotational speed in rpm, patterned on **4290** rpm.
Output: **2300** rpm
